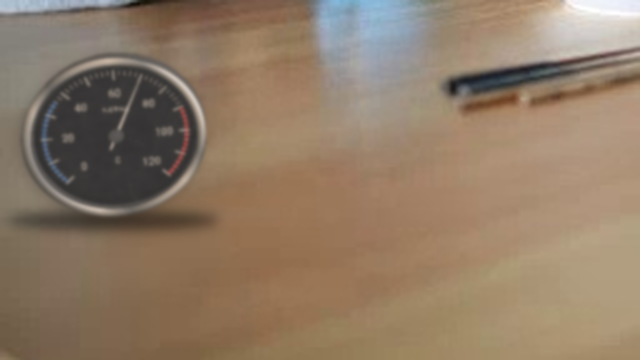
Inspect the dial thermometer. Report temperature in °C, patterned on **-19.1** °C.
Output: **70** °C
